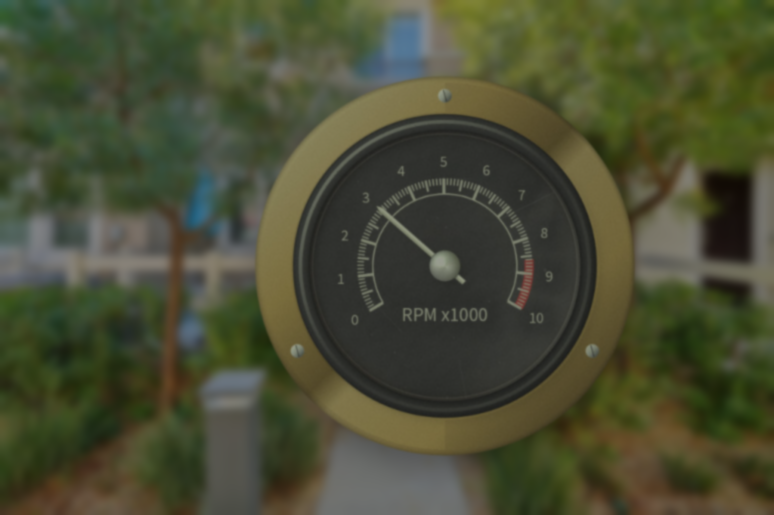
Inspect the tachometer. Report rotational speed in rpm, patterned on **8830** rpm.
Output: **3000** rpm
